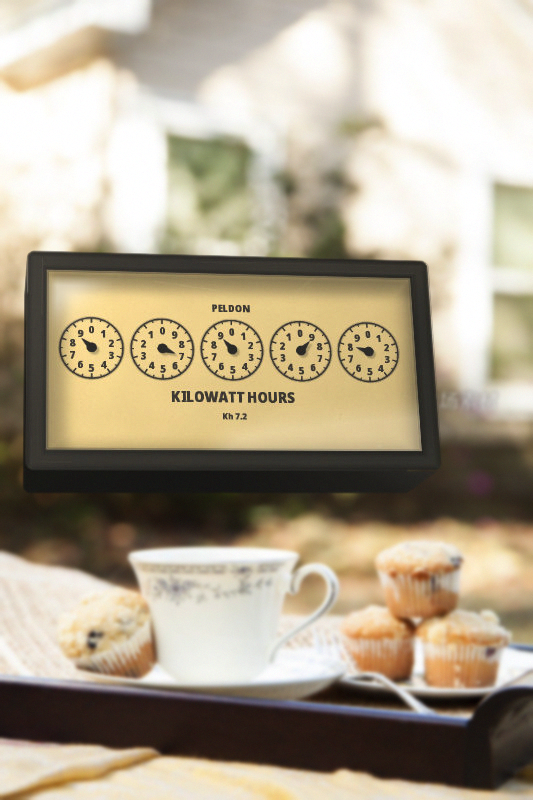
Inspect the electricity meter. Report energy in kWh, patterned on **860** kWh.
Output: **86888** kWh
